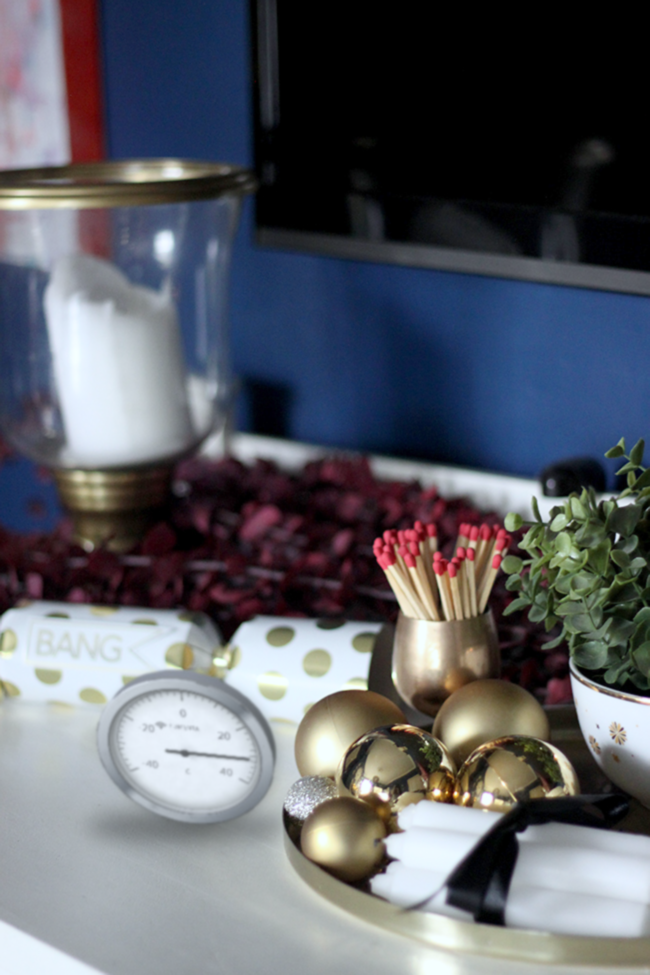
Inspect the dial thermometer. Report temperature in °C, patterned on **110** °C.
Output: **30** °C
